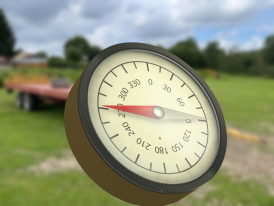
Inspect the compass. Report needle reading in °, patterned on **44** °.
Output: **270** °
